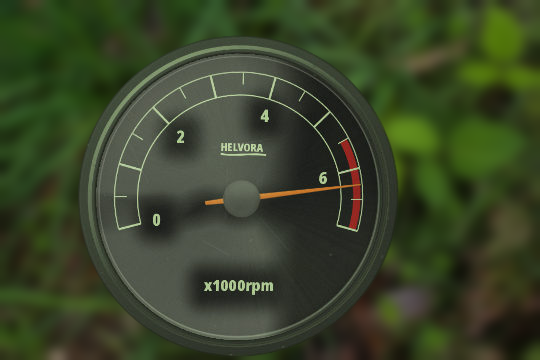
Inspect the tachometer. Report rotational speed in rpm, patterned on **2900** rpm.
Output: **6250** rpm
